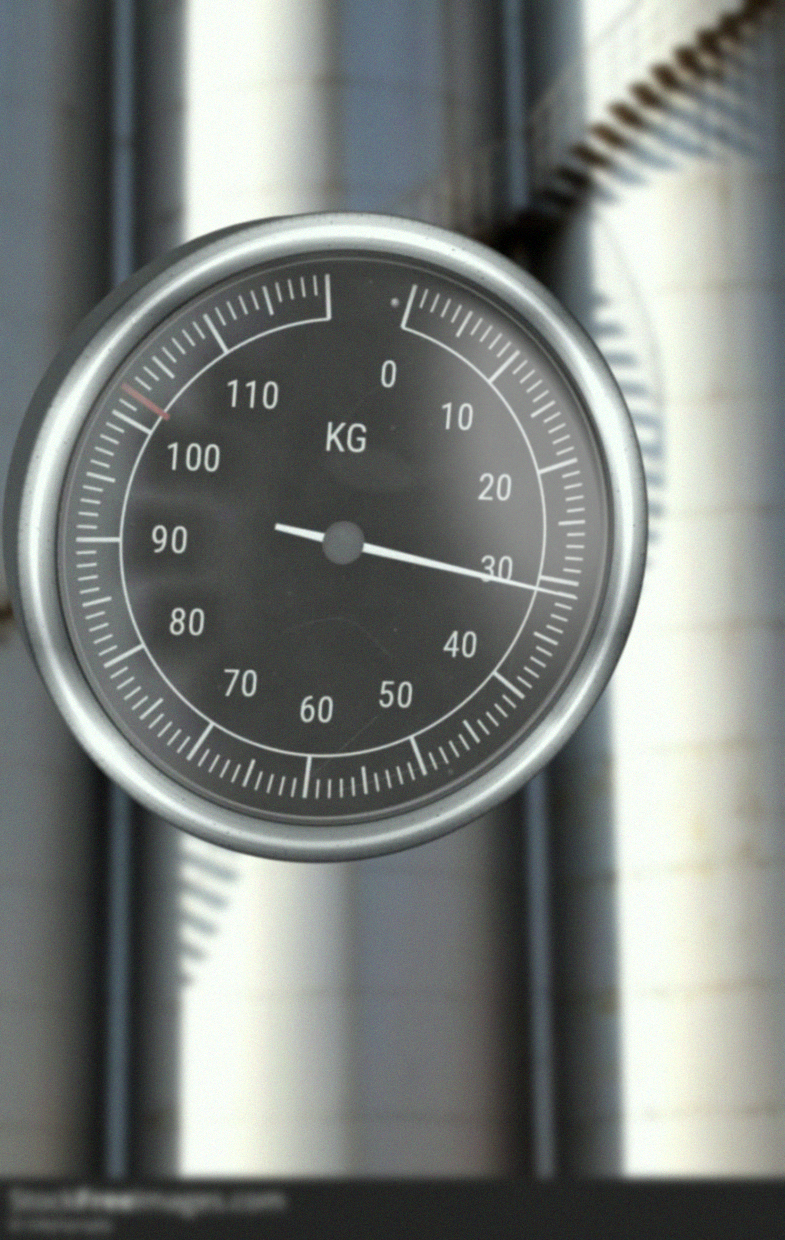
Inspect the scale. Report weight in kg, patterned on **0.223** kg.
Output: **31** kg
